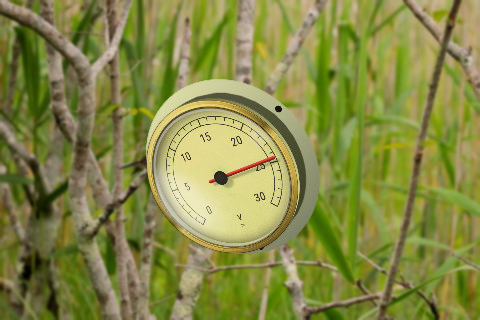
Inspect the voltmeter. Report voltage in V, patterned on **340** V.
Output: **24.5** V
